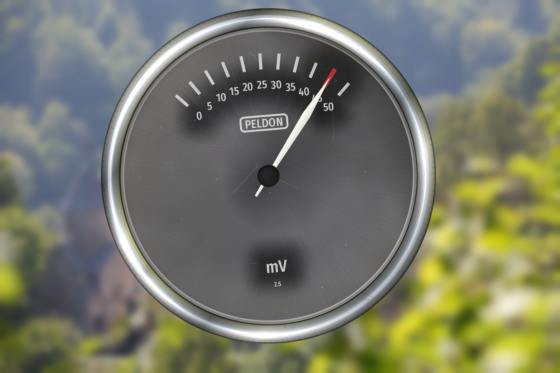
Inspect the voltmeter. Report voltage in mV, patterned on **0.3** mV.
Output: **45** mV
